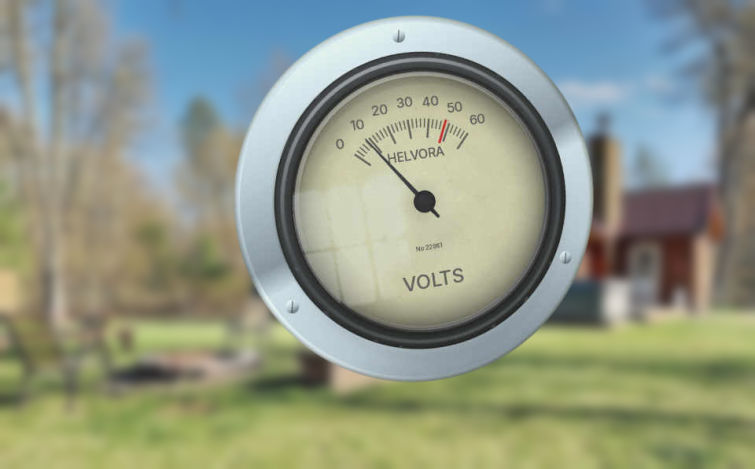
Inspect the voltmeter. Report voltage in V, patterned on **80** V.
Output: **8** V
